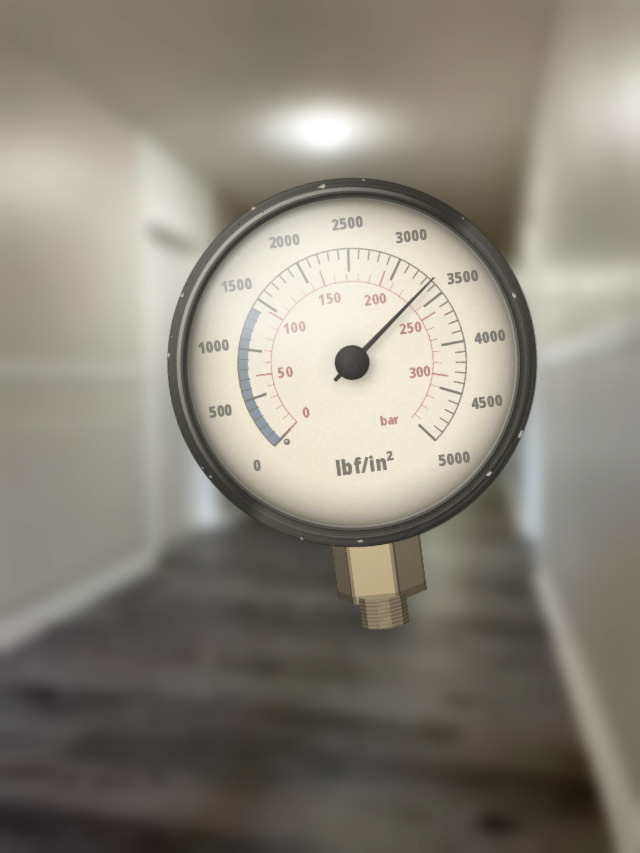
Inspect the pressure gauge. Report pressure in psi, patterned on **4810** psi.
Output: **3350** psi
